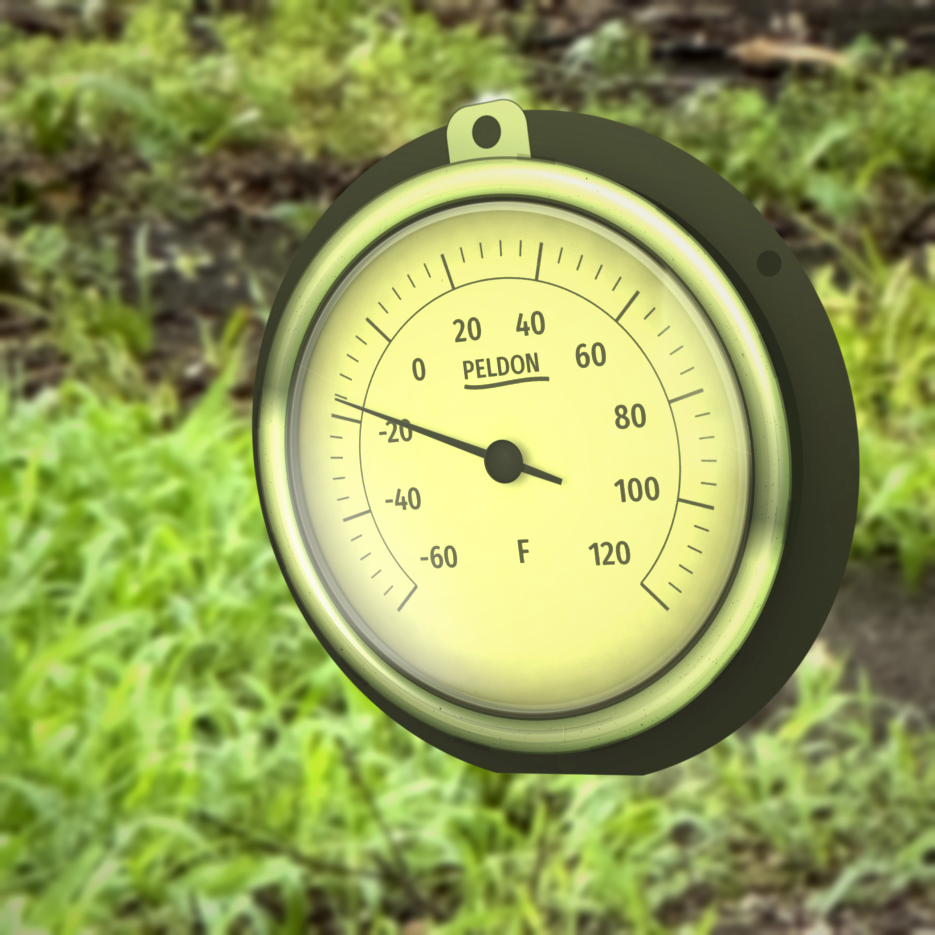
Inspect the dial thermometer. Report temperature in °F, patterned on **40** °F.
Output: **-16** °F
